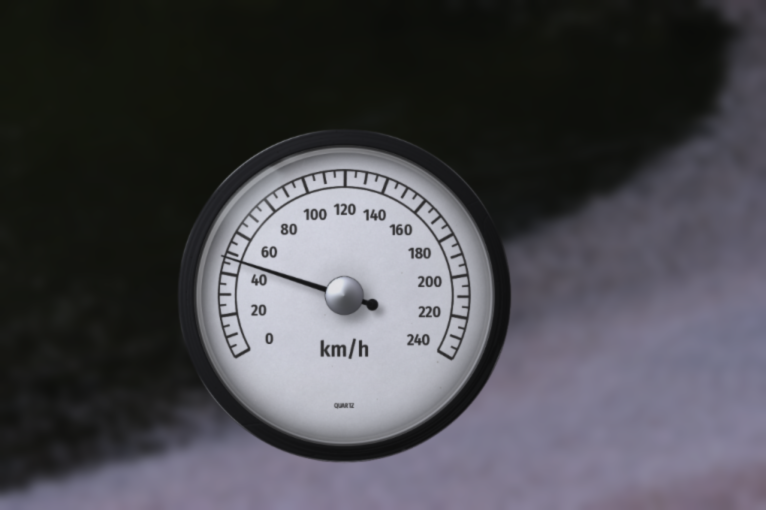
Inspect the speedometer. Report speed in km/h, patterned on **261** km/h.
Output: **47.5** km/h
